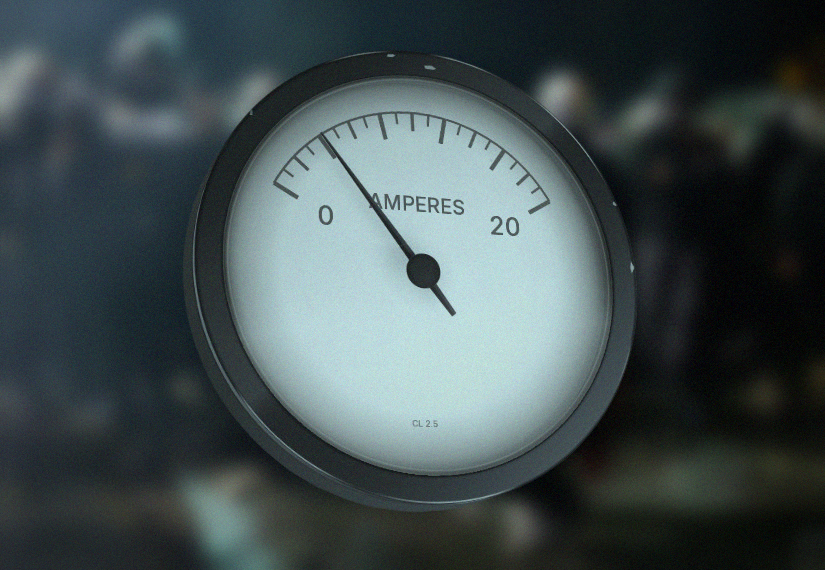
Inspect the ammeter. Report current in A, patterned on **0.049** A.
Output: **4** A
